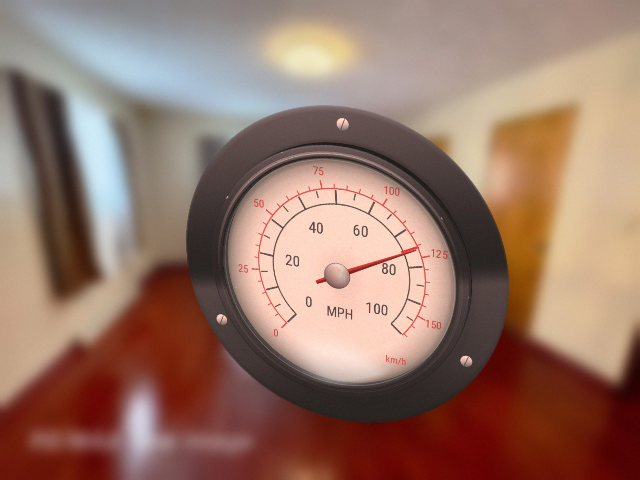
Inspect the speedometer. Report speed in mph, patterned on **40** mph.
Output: **75** mph
